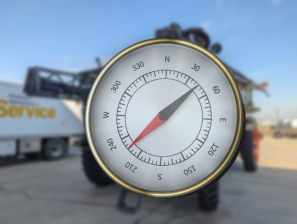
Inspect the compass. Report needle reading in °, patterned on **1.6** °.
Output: **225** °
